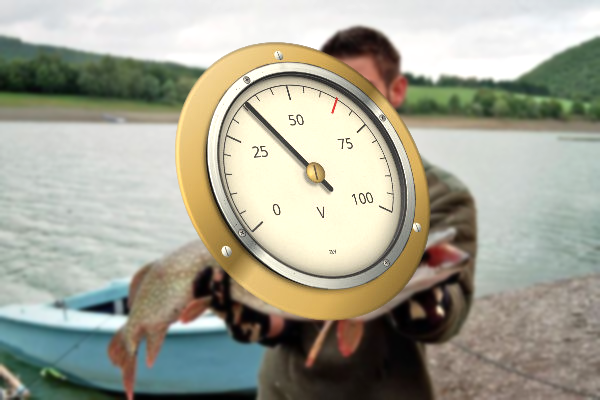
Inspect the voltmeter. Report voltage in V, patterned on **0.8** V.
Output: **35** V
